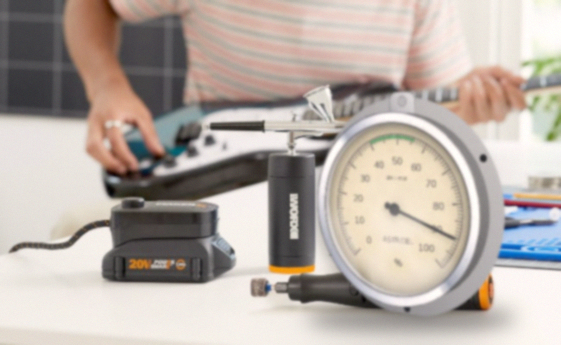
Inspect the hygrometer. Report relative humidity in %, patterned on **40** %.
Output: **90** %
